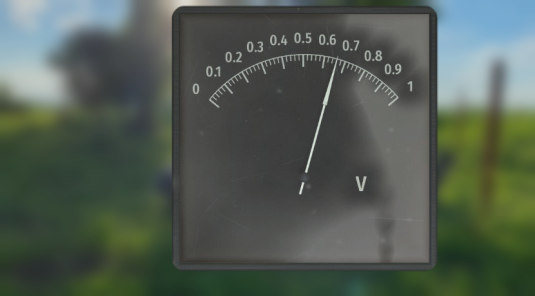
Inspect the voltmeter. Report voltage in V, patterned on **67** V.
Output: **0.66** V
